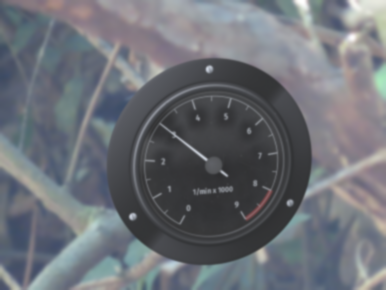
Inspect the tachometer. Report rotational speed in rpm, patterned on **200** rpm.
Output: **3000** rpm
